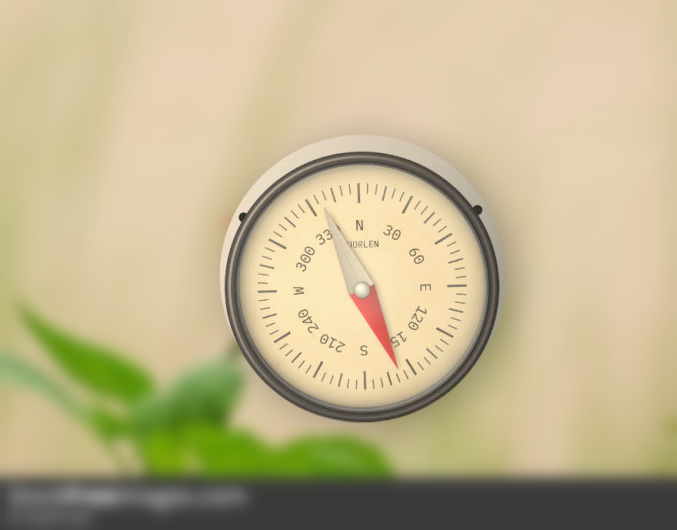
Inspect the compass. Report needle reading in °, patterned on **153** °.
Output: **157.5** °
